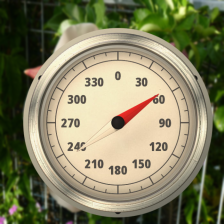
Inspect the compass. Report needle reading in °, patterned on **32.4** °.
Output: **55** °
